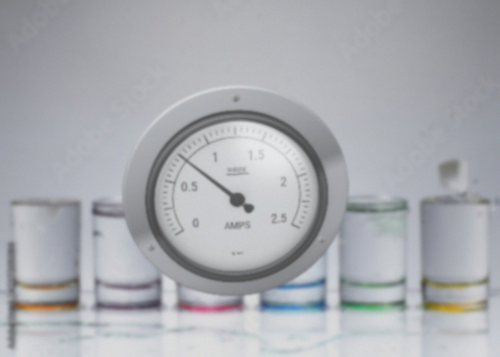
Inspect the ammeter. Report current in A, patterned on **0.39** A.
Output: **0.75** A
